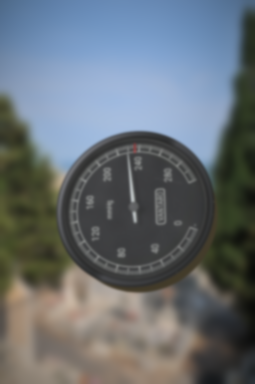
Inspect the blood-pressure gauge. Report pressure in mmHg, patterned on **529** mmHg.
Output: **230** mmHg
